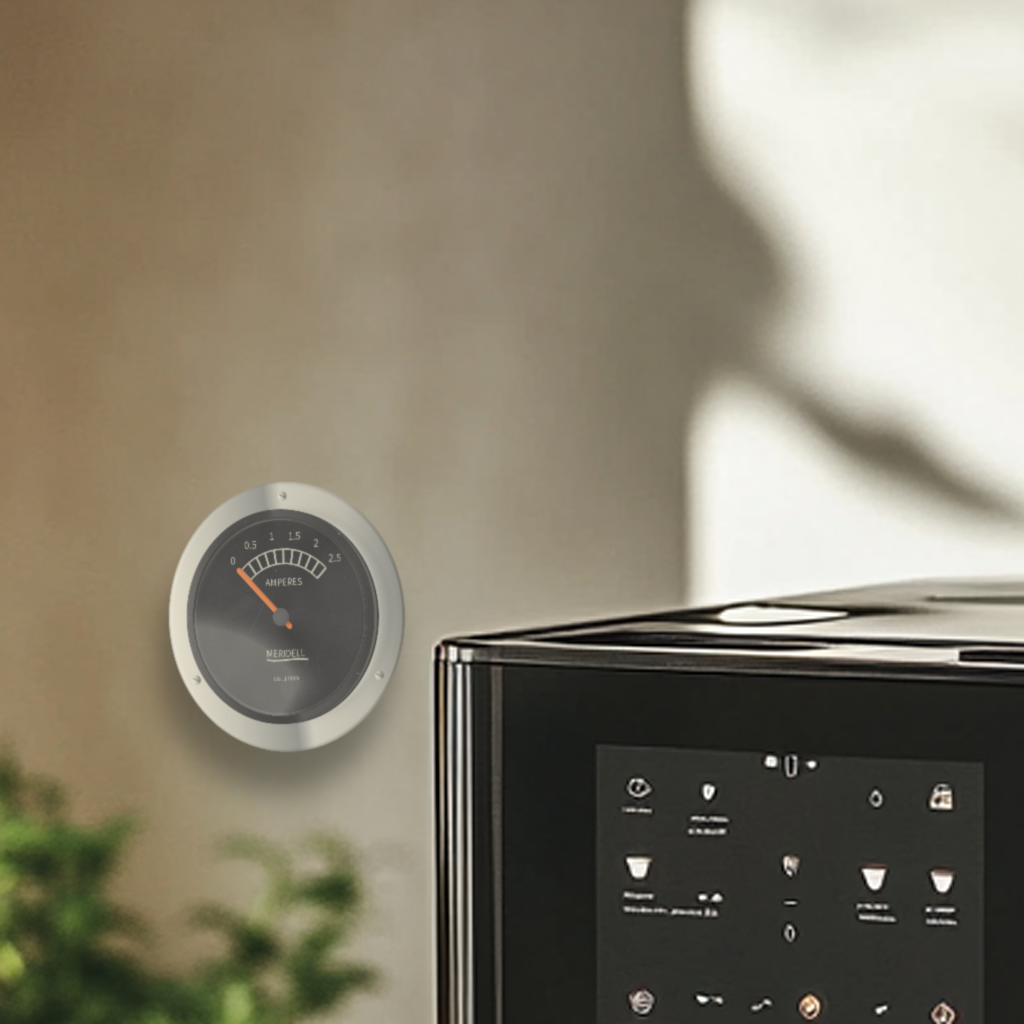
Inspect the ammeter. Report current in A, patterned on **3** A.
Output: **0** A
